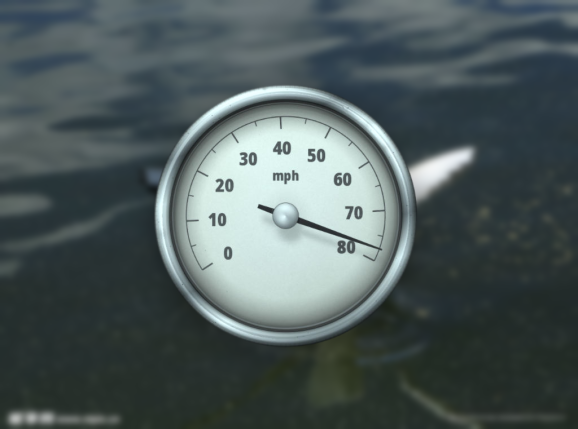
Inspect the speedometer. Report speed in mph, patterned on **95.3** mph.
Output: **77.5** mph
